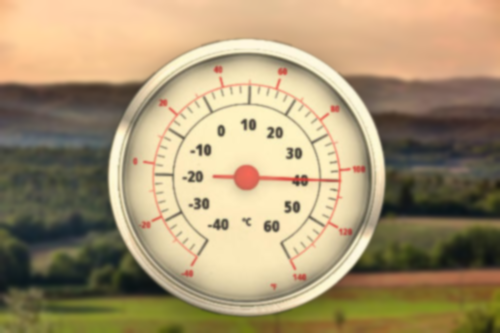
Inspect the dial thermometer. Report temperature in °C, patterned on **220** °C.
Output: **40** °C
